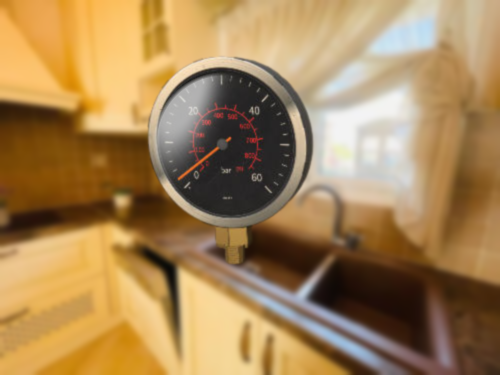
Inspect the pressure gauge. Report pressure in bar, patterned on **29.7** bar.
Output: **2** bar
